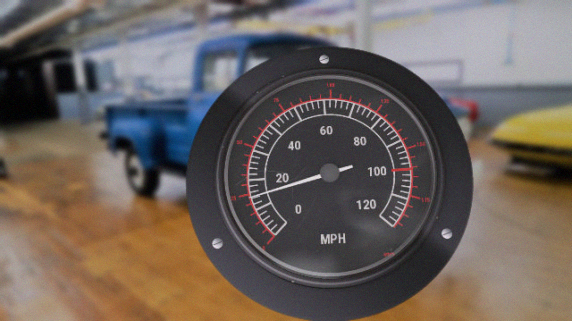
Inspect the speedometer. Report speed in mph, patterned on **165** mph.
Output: **14** mph
